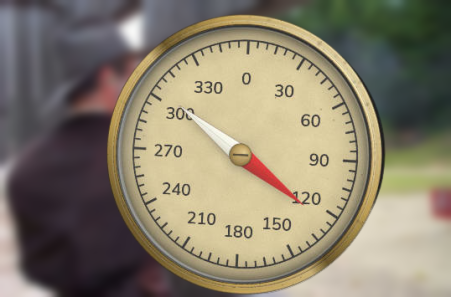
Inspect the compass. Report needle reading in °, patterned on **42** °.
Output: **125** °
